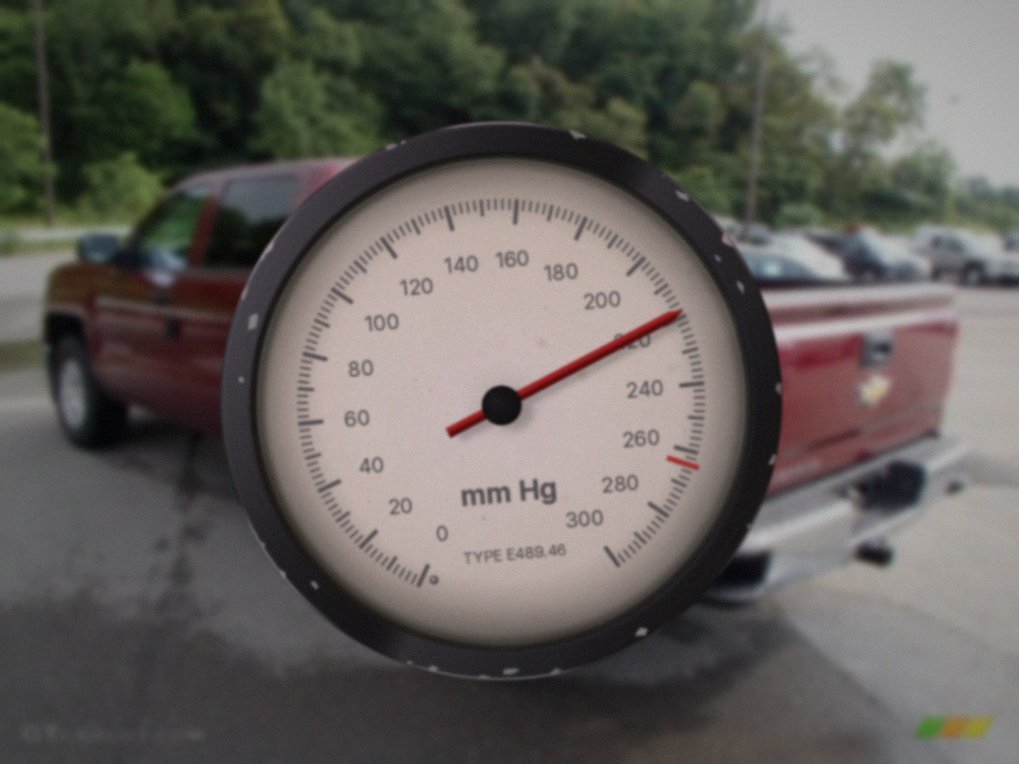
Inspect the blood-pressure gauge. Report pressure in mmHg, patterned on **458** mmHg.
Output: **218** mmHg
